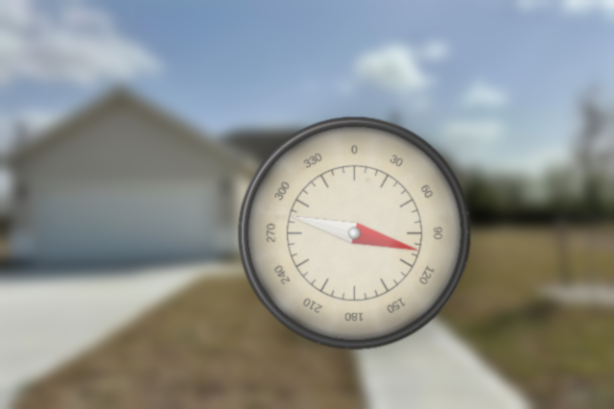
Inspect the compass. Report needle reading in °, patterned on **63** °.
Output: **105** °
